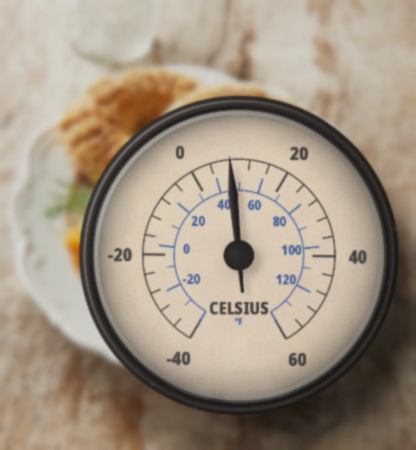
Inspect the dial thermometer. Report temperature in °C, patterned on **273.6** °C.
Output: **8** °C
